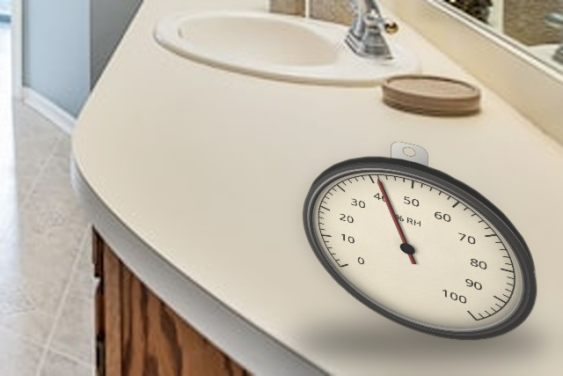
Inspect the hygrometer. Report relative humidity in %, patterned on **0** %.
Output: **42** %
